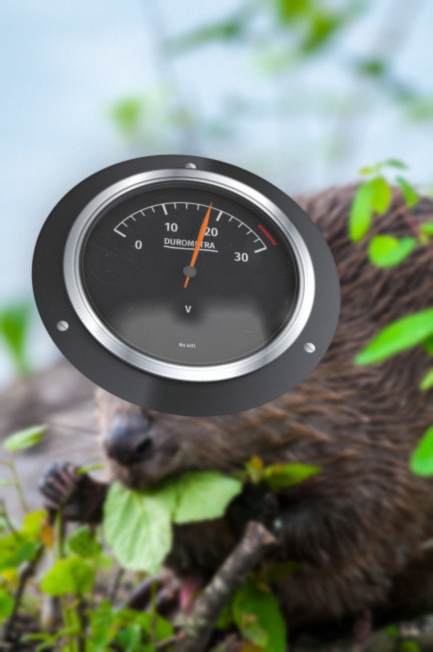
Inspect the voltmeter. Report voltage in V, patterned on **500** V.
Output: **18** V
